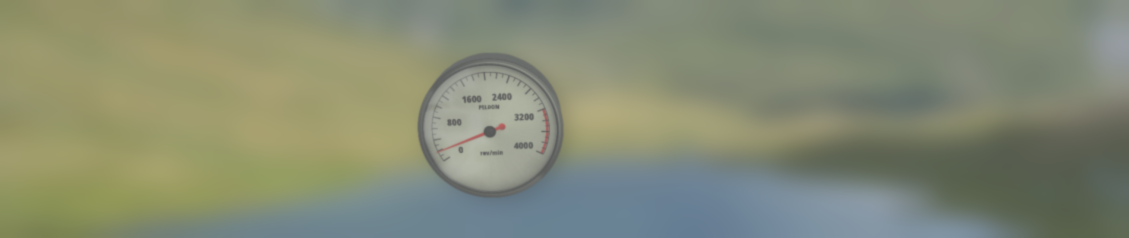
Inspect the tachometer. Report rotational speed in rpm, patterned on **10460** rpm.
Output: **200** rpm
